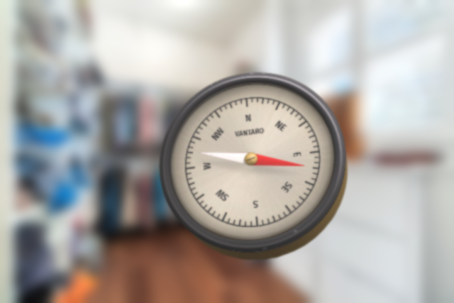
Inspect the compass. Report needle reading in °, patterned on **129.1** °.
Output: **105** °
